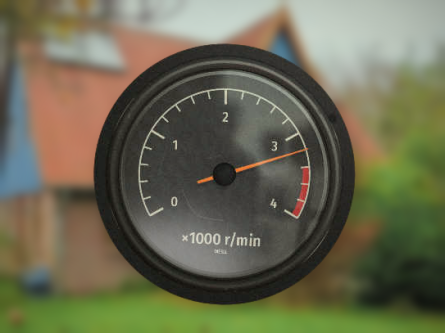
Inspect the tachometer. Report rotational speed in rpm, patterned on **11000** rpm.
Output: **3200** rpm
